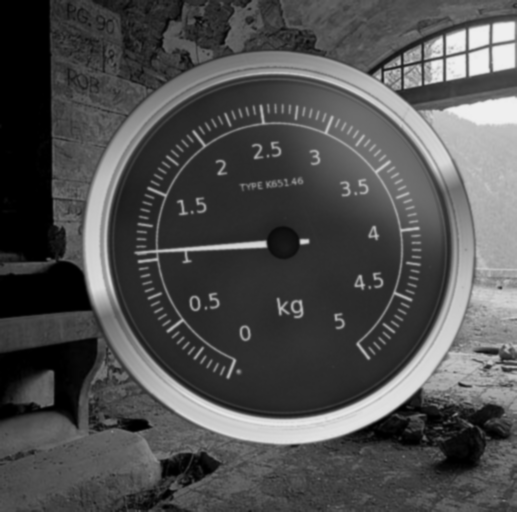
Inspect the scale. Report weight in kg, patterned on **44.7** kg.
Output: **1.05** kg
